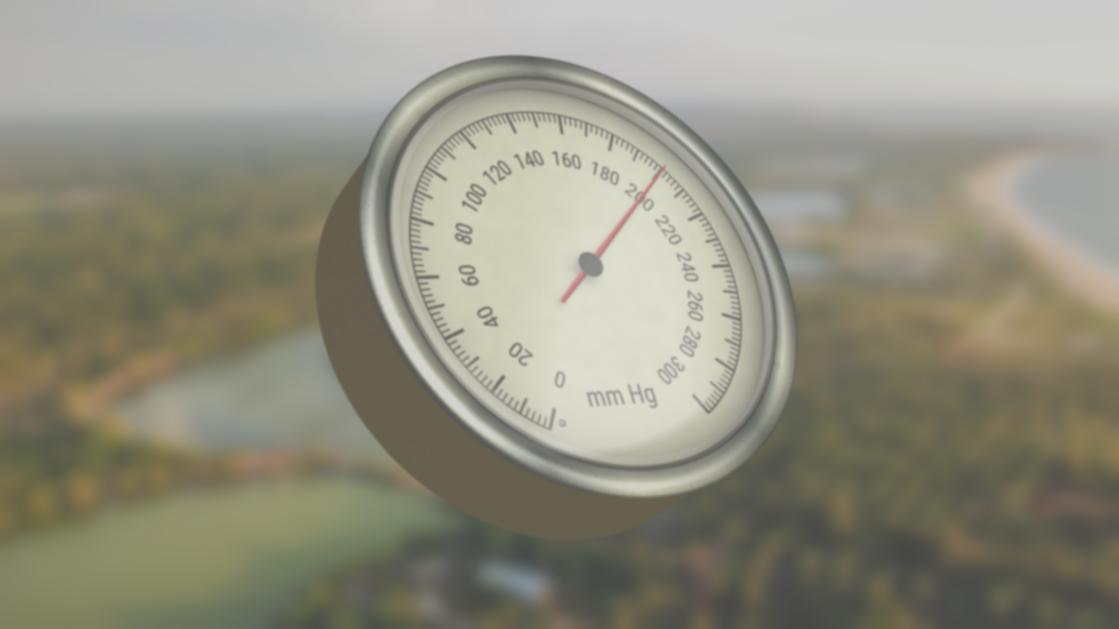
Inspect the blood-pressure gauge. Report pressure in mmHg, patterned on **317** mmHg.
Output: **200** mmHg
